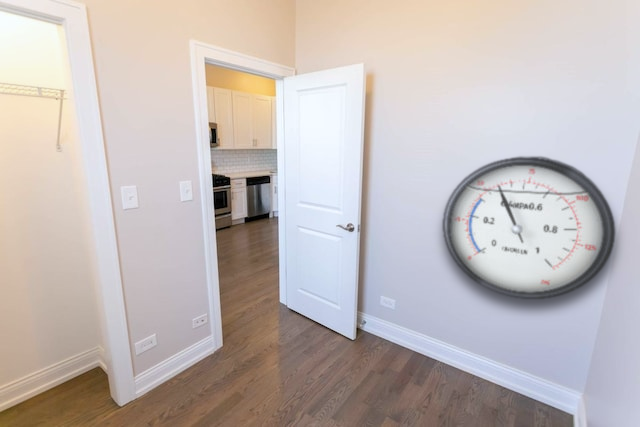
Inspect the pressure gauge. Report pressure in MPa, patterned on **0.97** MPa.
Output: **0.4** MPa
